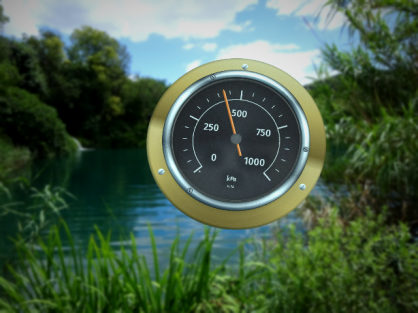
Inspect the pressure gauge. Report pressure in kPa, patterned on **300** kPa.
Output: **425** kPa
